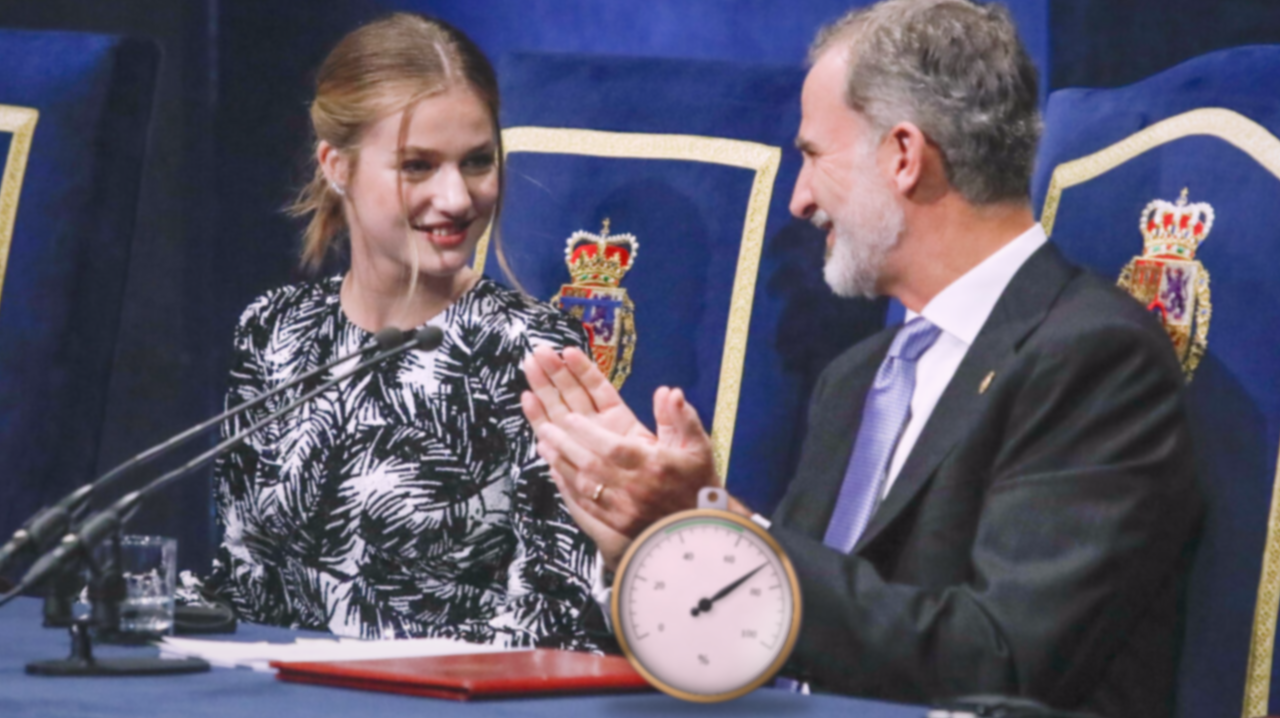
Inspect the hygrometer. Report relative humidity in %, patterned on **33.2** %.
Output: **72** %
